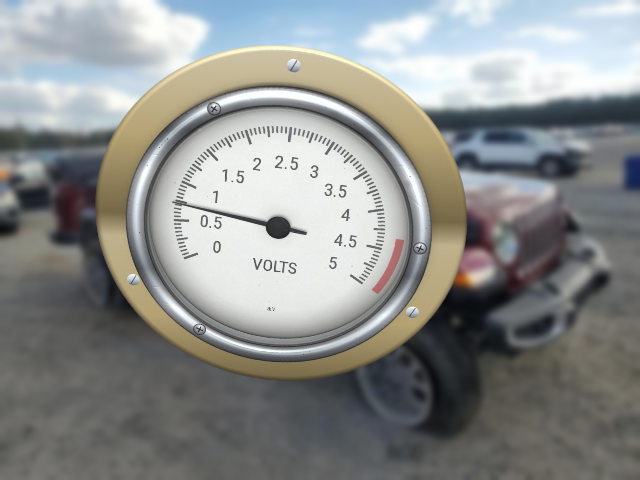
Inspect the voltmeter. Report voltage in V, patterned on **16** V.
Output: **0.75** V
